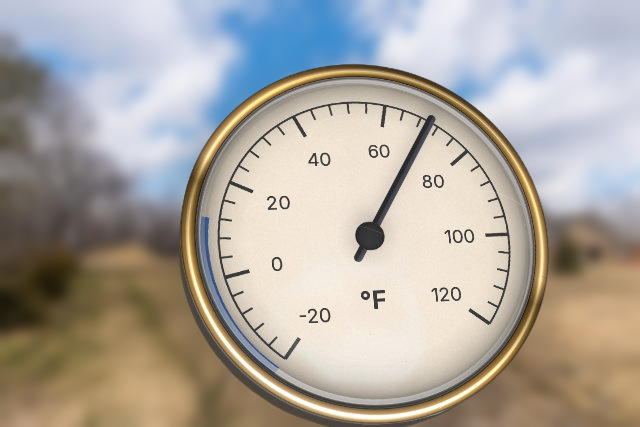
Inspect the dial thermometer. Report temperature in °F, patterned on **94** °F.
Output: **70** °F
